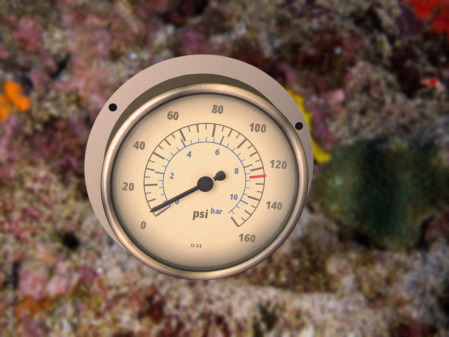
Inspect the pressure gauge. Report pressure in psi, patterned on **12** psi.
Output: **5** psi
